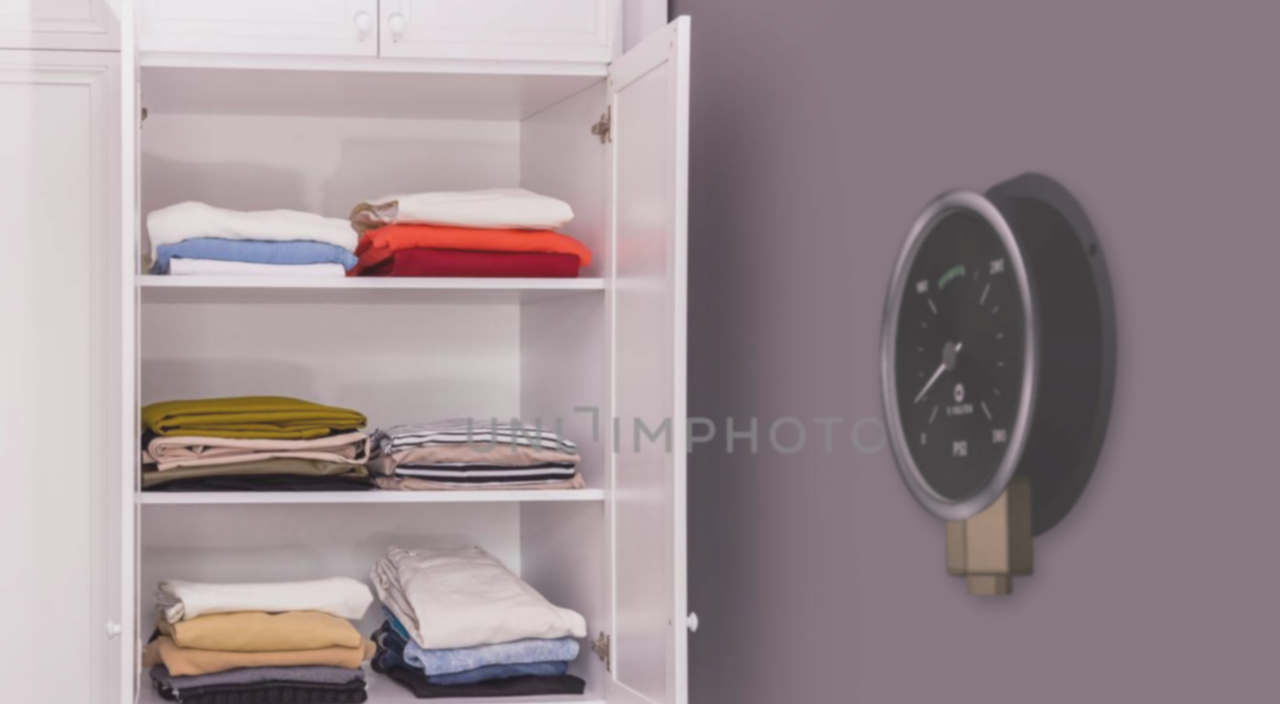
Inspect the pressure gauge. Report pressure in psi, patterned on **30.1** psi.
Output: **20** psi
